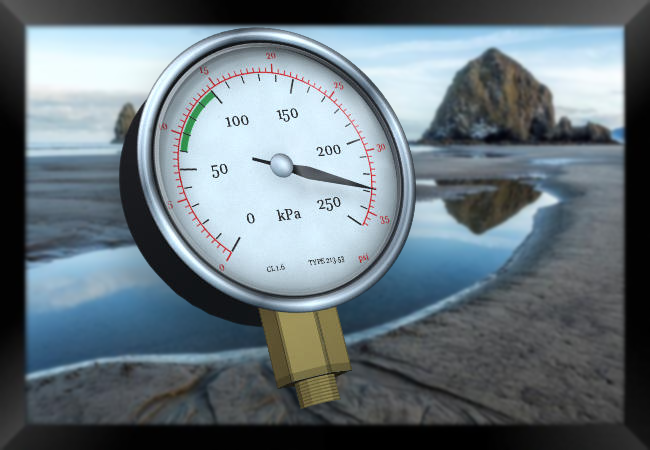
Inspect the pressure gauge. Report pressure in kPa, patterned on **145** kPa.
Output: **230** kPa
